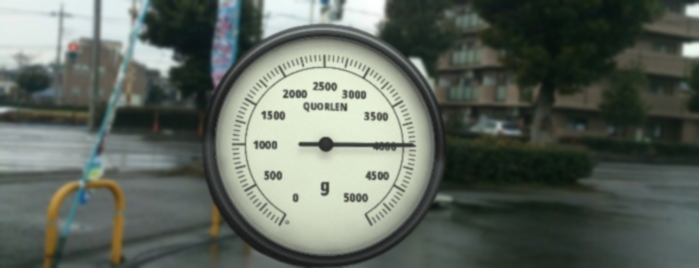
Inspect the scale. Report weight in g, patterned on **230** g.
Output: **4000** g
